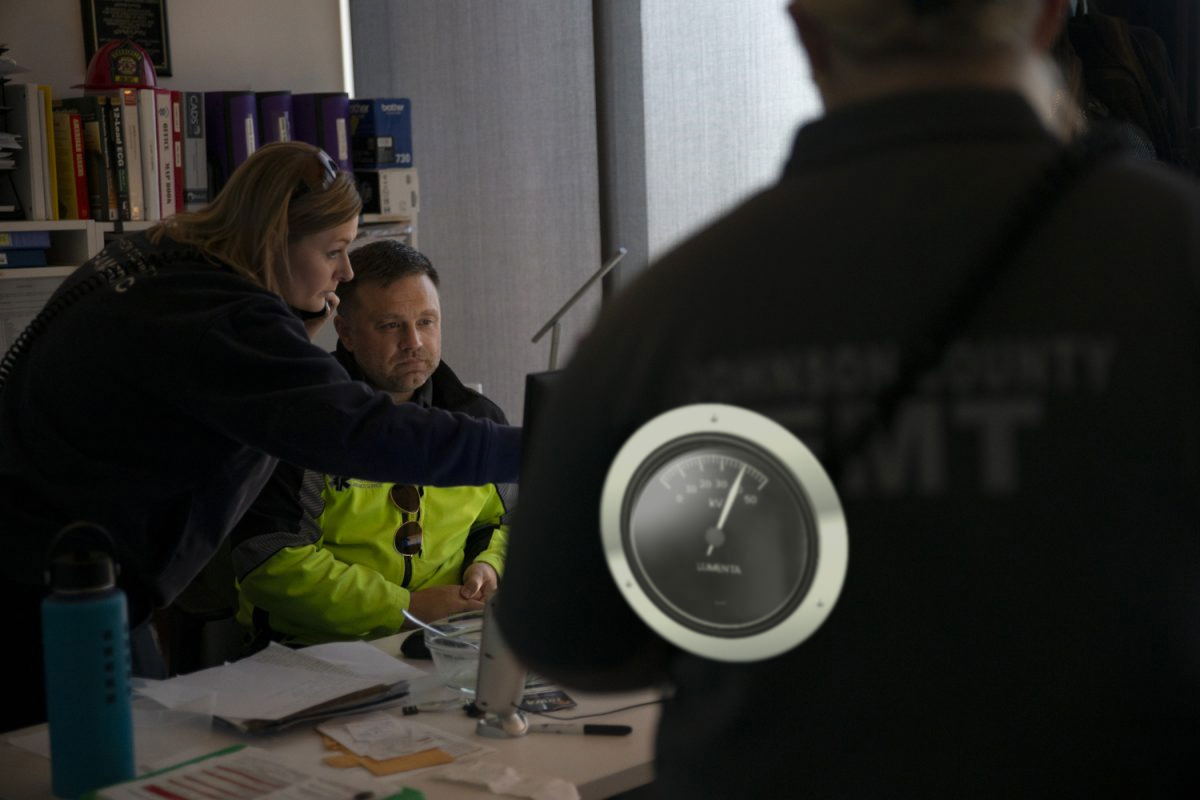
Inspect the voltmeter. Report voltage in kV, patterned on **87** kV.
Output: **40** kV
